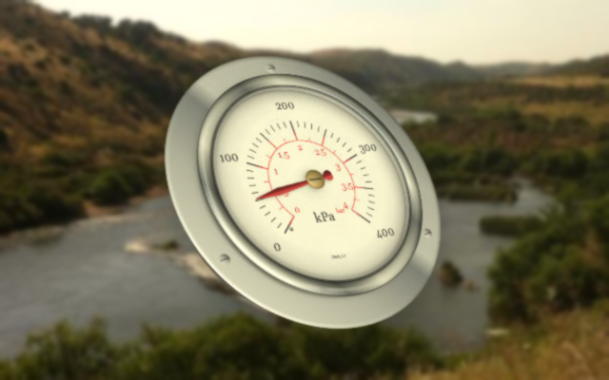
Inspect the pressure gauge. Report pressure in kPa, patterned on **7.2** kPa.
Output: **50** kPa
